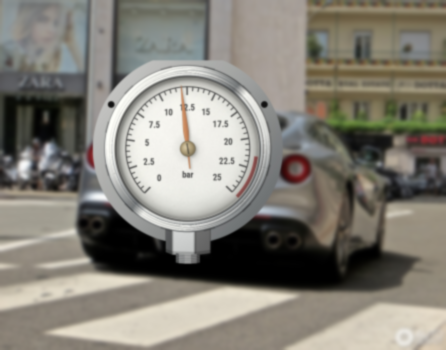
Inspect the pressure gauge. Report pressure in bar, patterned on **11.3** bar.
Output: **12** bar
